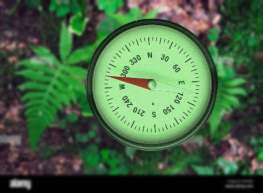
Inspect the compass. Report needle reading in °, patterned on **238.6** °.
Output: **285** °
